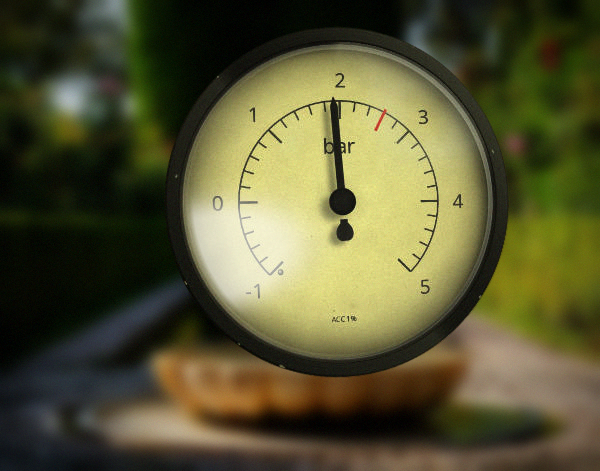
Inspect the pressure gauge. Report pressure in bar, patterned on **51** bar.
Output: **1.9** bar
